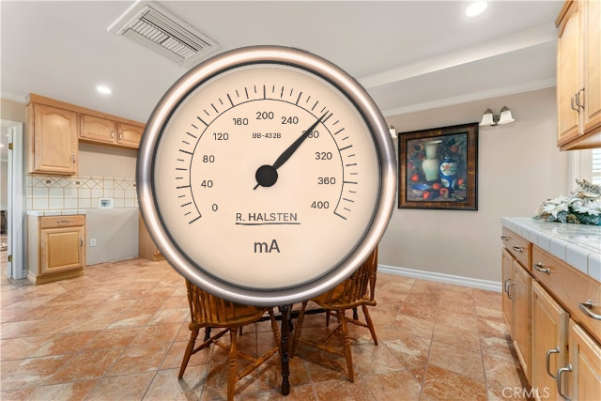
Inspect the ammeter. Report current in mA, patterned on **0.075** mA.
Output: **275** mA
